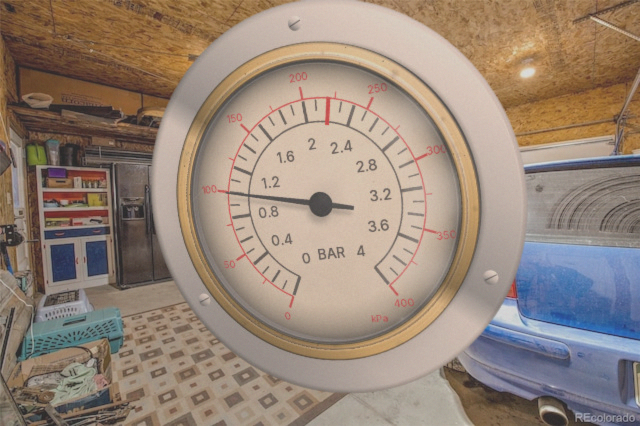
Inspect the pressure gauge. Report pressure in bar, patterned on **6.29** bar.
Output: **1** bar
